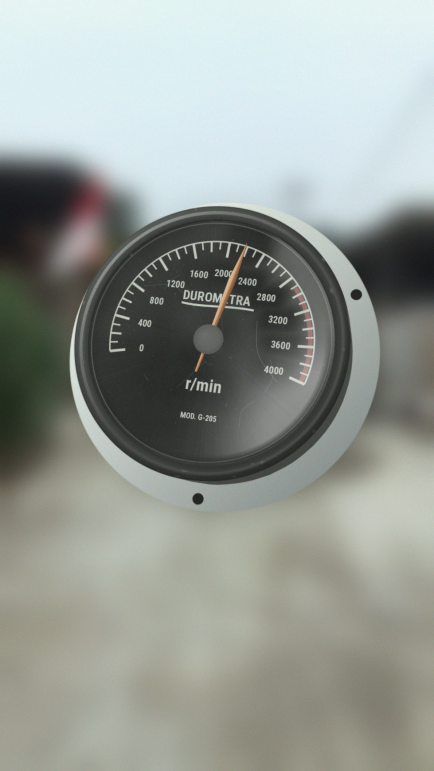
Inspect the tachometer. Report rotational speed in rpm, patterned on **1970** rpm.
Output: **2200** rpm
